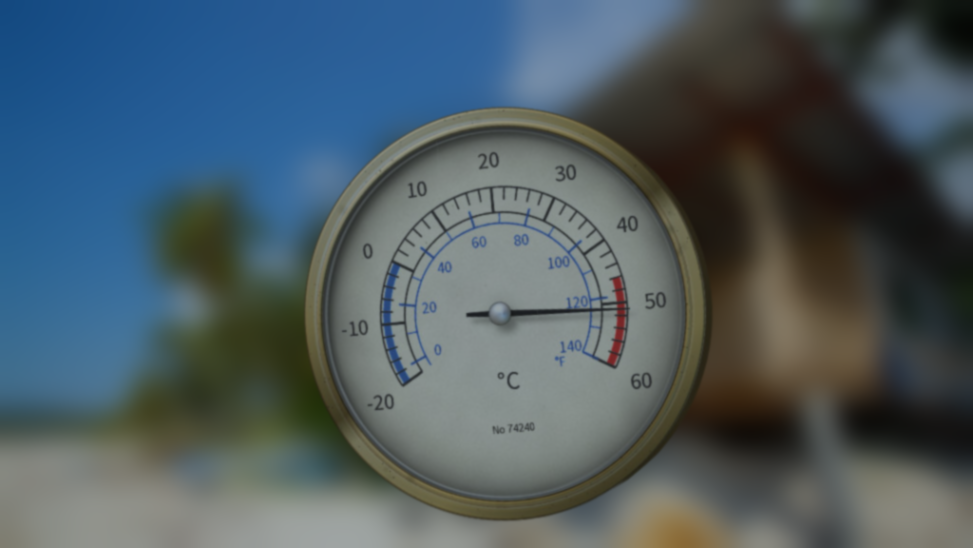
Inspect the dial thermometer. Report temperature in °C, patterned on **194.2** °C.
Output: **51** °C
